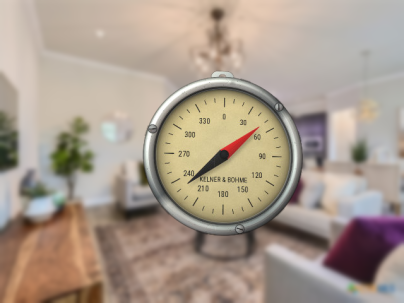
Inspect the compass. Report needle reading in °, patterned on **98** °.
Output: **50** °
